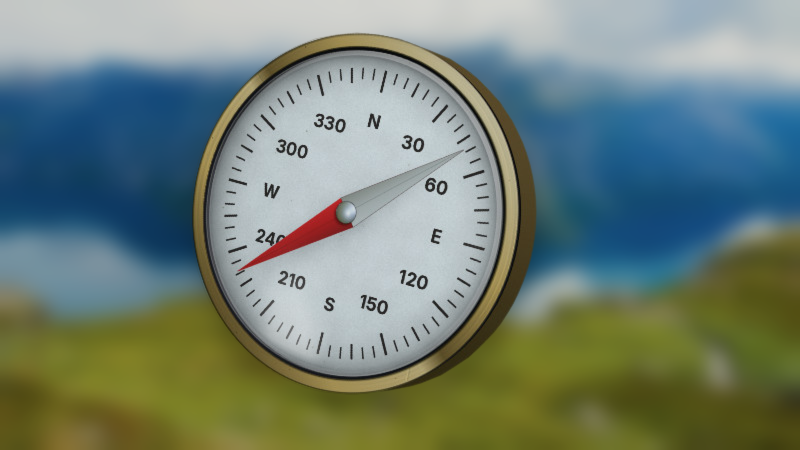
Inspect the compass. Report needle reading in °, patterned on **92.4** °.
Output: **230** °
